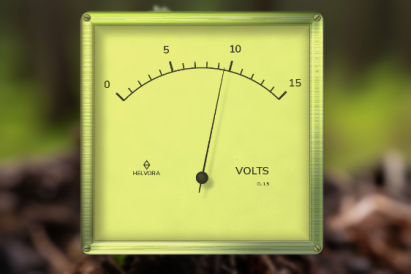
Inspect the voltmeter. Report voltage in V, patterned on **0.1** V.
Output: **9.5** V
